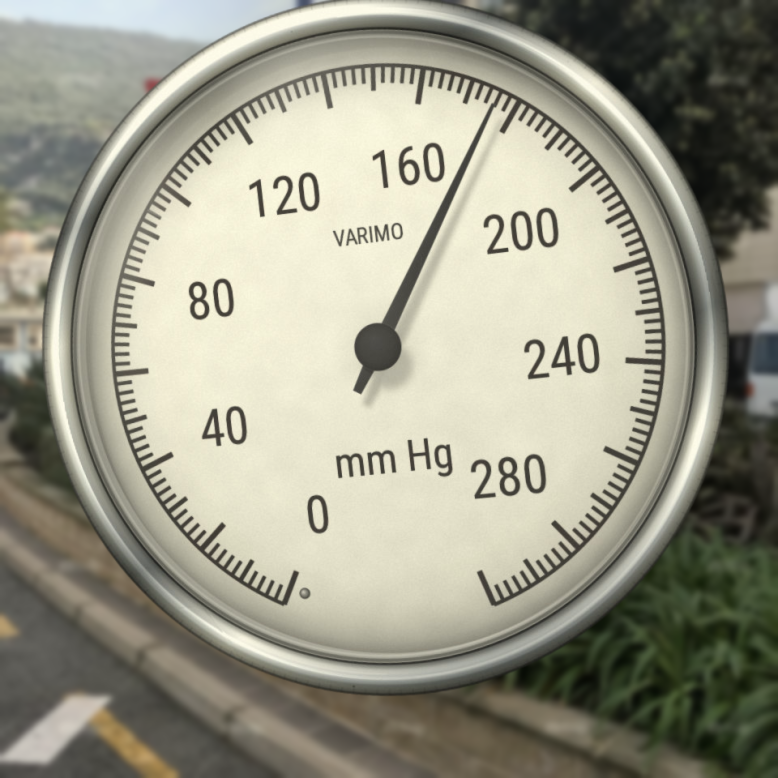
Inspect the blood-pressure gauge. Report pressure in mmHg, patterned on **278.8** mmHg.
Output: **176** mmHg
